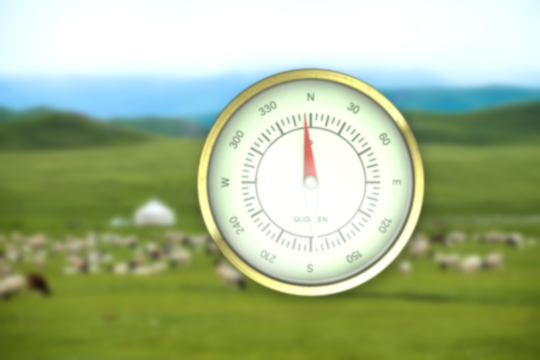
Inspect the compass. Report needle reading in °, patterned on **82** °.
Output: **355** °
